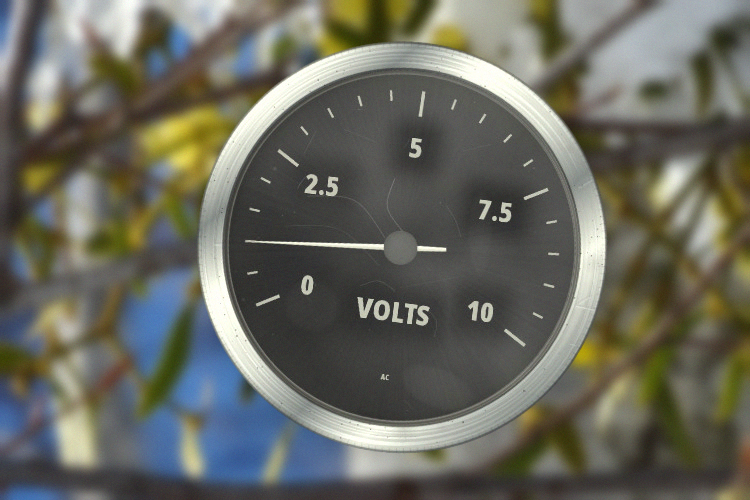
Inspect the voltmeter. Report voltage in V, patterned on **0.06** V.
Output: **1** V
